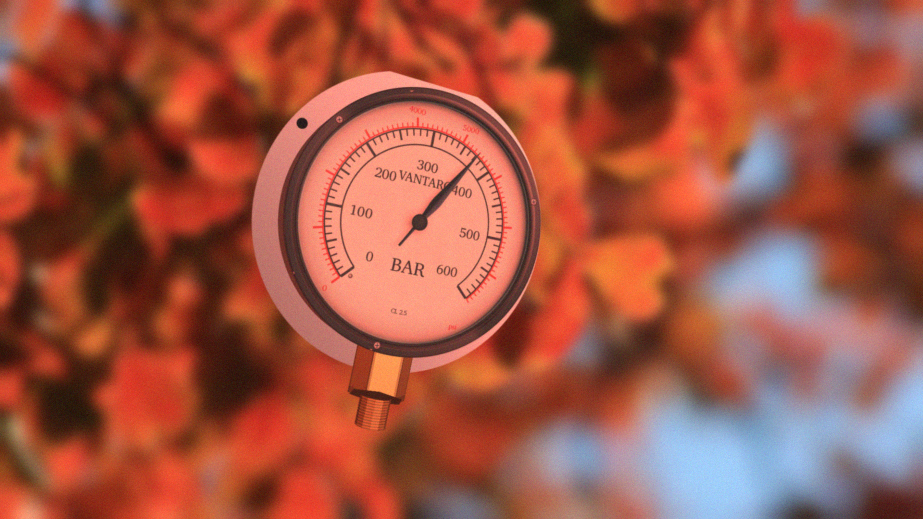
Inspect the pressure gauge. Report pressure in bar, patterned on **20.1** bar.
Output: **370** bar
